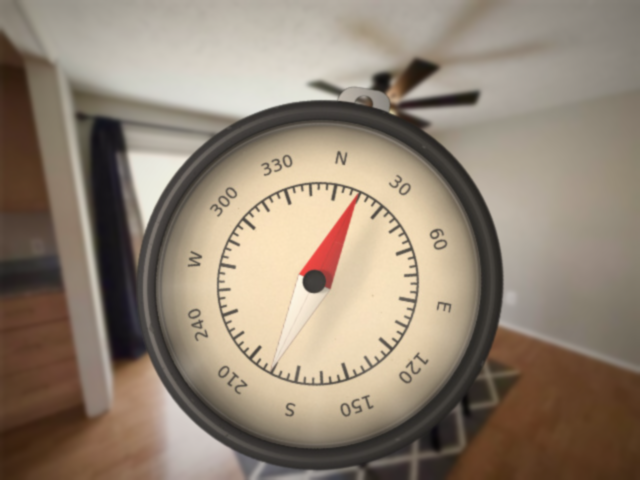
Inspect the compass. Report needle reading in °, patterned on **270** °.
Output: **15** °
